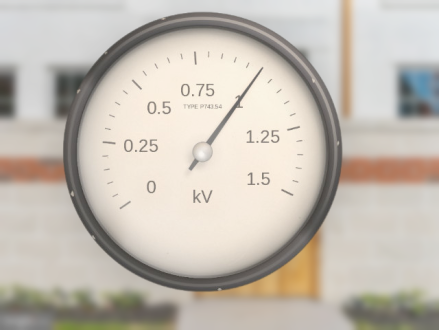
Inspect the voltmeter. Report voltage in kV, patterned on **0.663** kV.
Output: **1** kV
